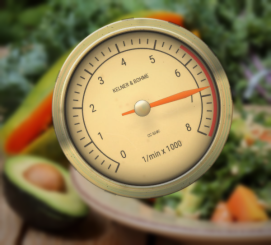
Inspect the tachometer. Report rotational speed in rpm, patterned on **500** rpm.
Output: **6800** rpm
